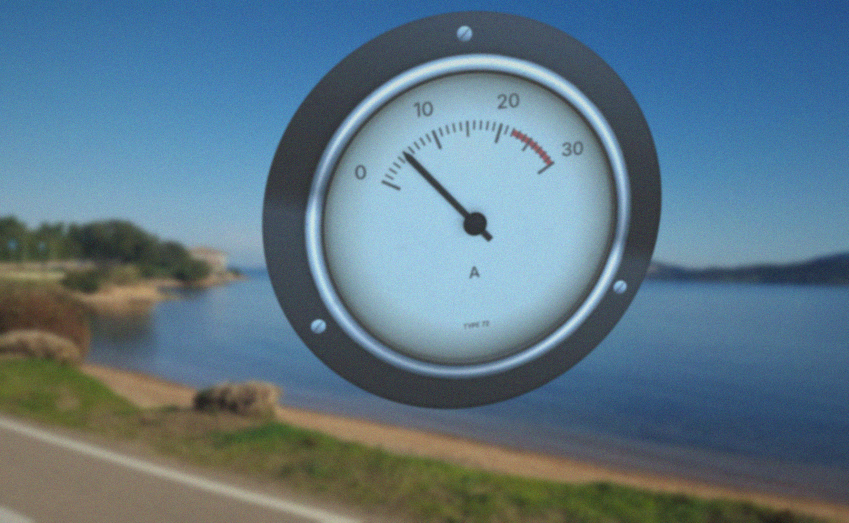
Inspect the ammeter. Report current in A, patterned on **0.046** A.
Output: **5** A
